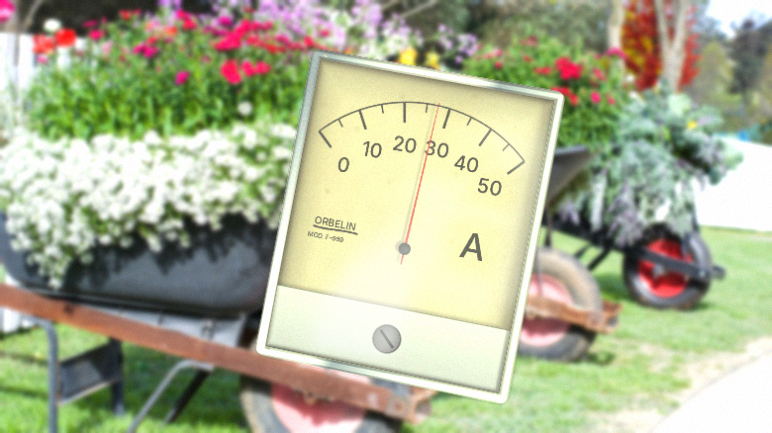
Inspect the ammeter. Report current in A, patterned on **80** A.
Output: **27.5** A
